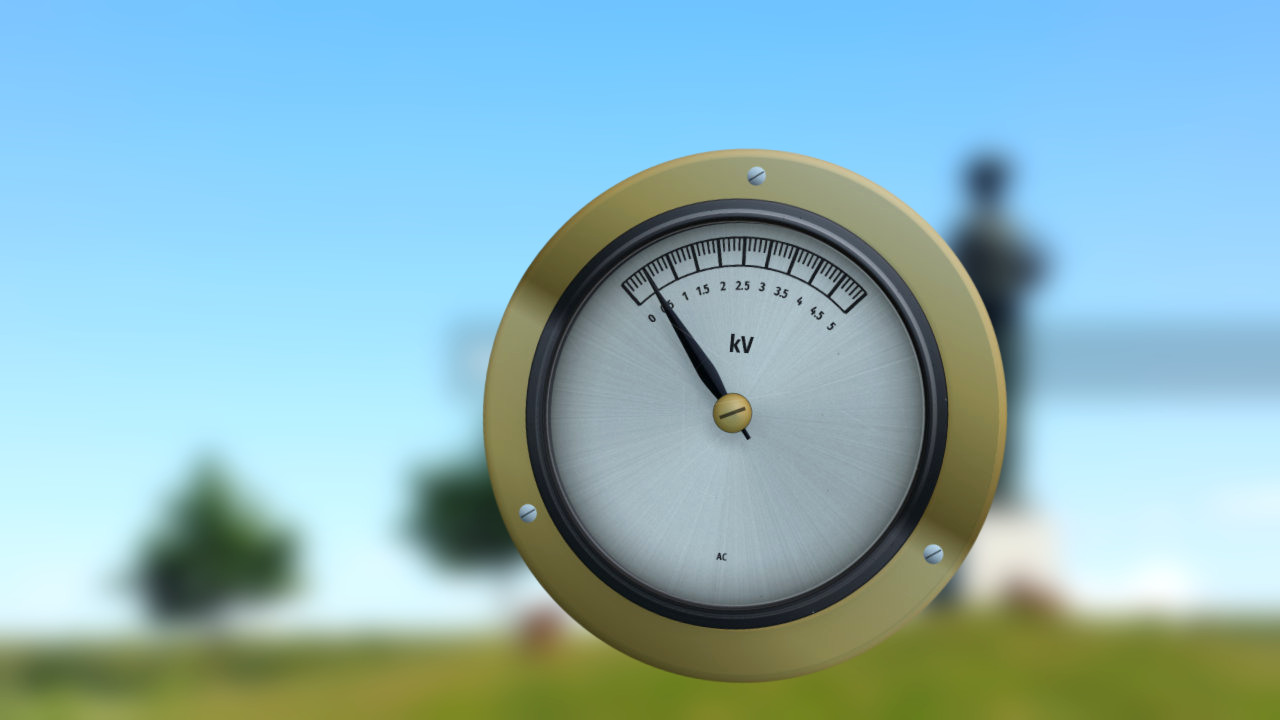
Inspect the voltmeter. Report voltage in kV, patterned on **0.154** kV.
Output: **0.5** kV
